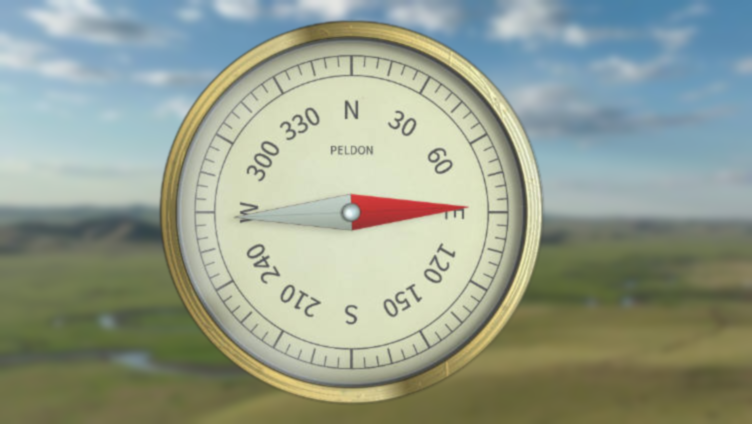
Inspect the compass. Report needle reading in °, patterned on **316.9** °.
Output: **87.5** °
